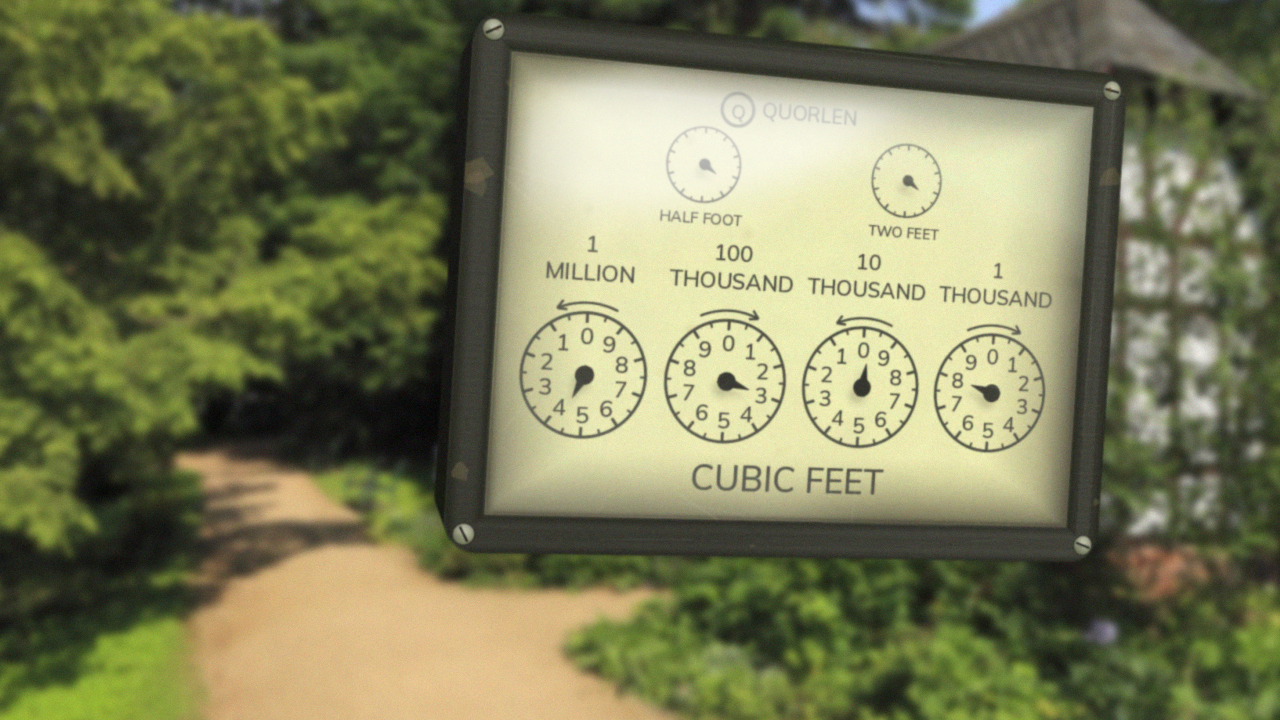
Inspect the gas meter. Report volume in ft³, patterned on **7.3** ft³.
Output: **429800** ft³
